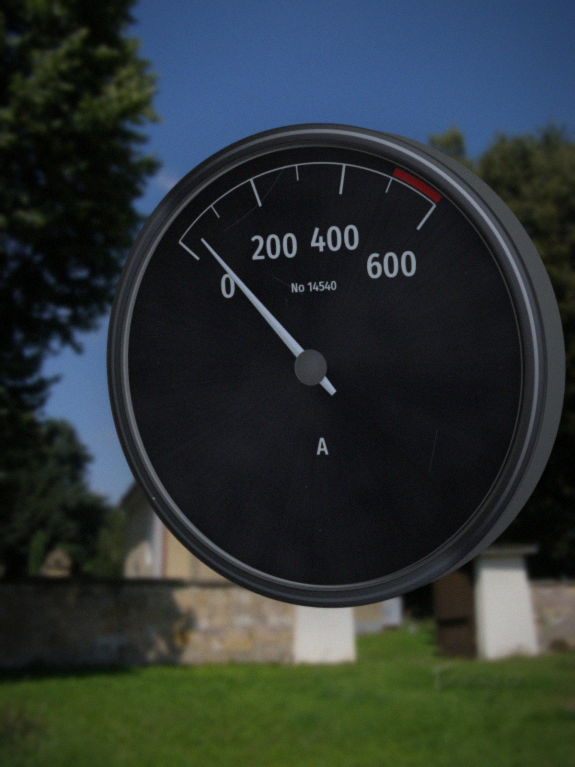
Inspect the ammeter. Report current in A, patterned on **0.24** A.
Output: **50** A
